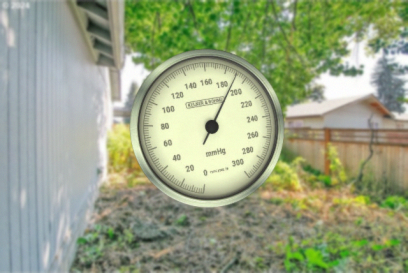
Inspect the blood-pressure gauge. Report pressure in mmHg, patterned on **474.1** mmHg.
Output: **190** mmHg
